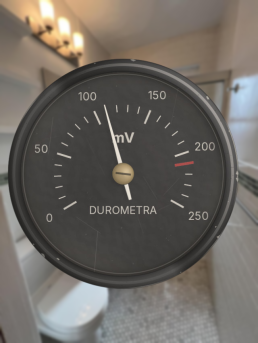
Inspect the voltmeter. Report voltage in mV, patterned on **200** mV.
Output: **110** mV
